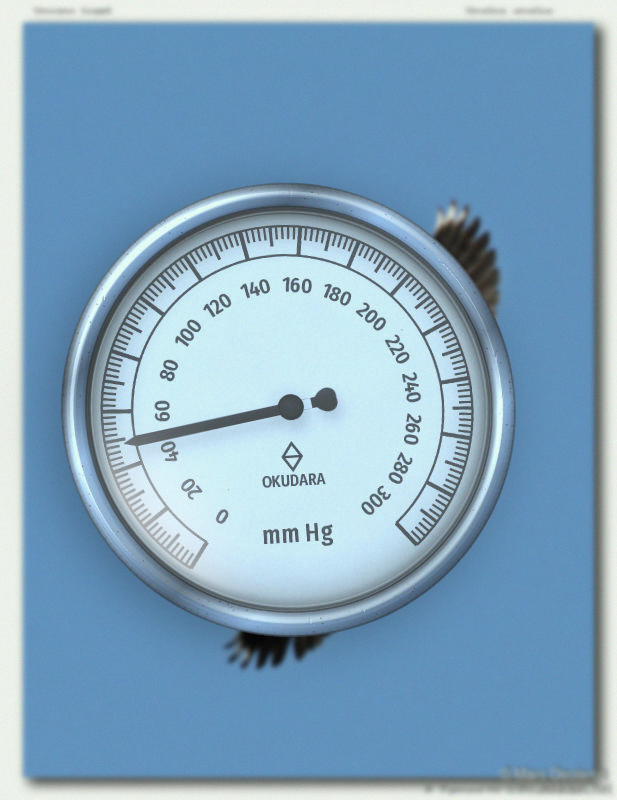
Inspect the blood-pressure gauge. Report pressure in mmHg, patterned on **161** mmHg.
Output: **48** mmHg
